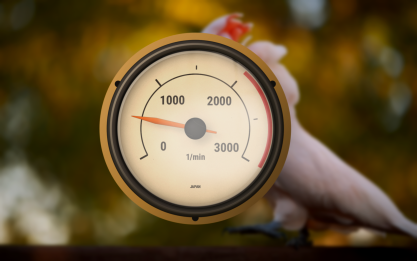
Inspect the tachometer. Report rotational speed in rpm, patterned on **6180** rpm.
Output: **500** rpm
